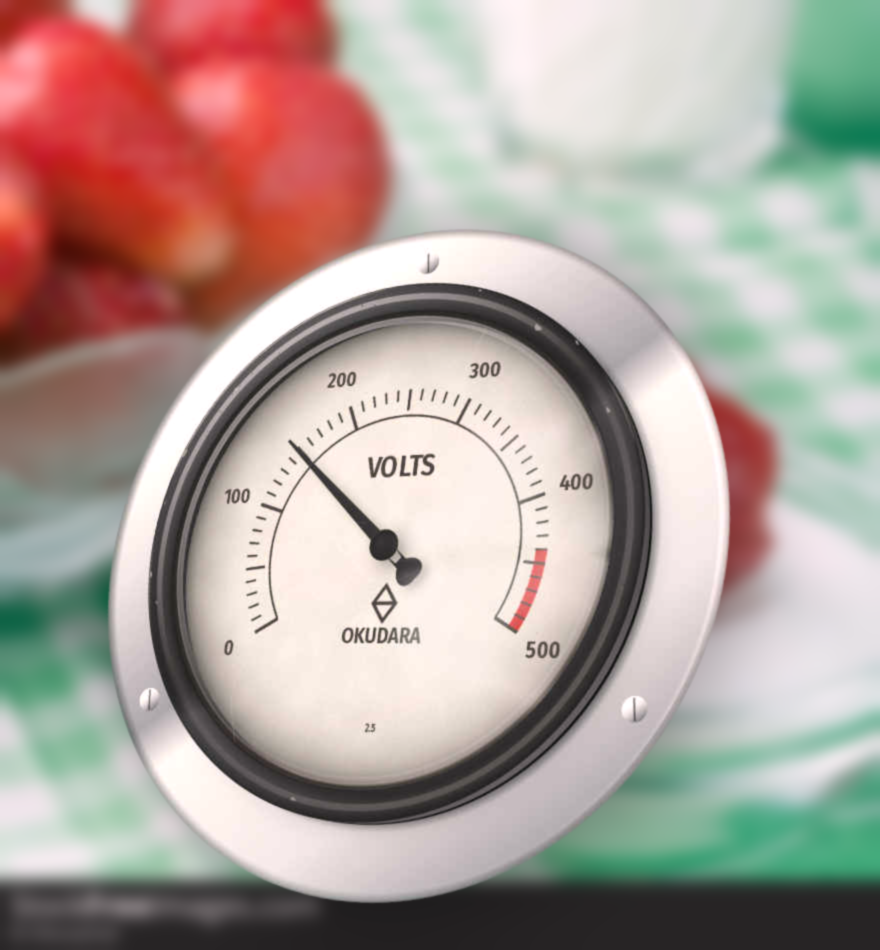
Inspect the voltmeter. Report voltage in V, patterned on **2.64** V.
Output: **150** V
